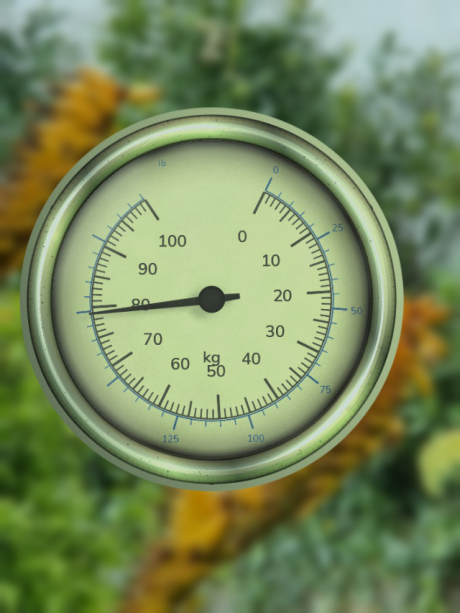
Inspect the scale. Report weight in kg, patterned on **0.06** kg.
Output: **79** kg
